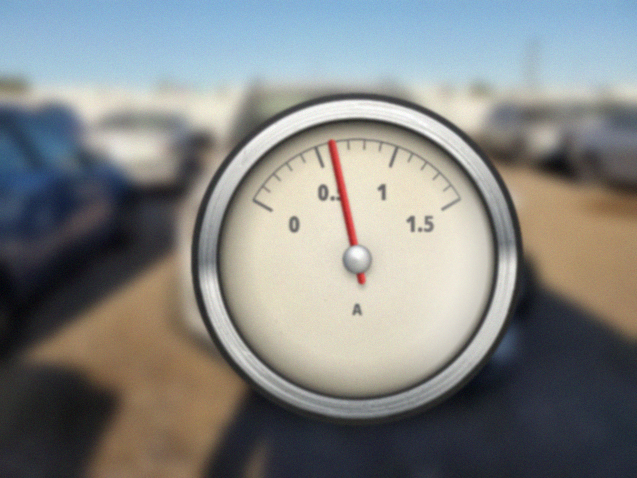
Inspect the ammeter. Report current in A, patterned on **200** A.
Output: **0.6** A
